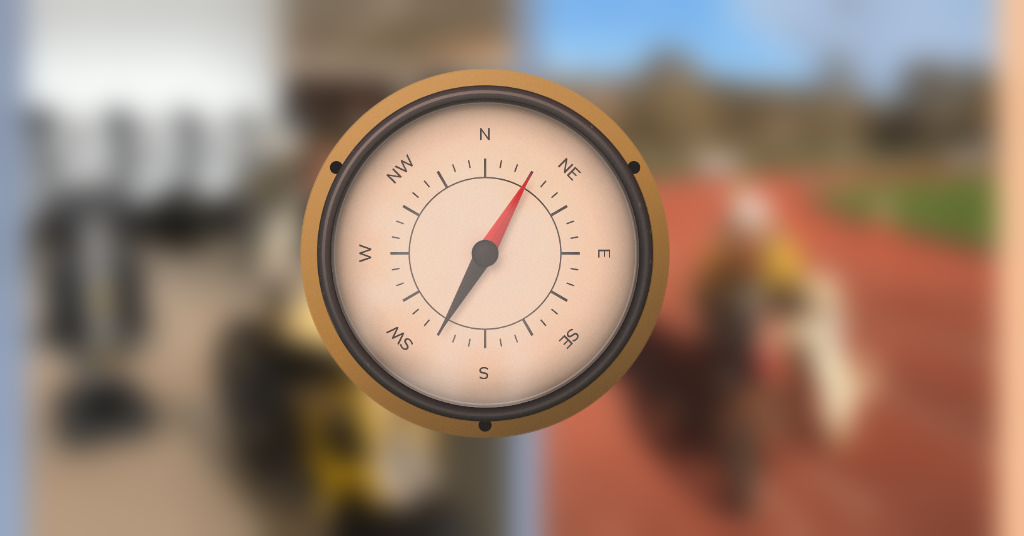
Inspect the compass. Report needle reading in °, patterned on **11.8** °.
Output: **30** °
